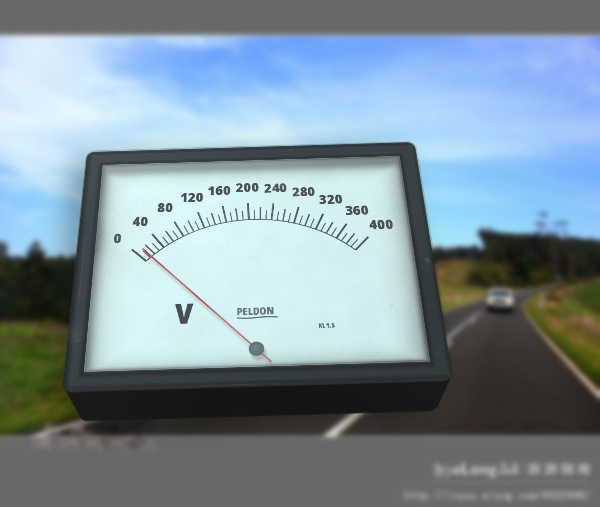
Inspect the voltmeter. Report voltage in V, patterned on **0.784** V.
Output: **10** V
